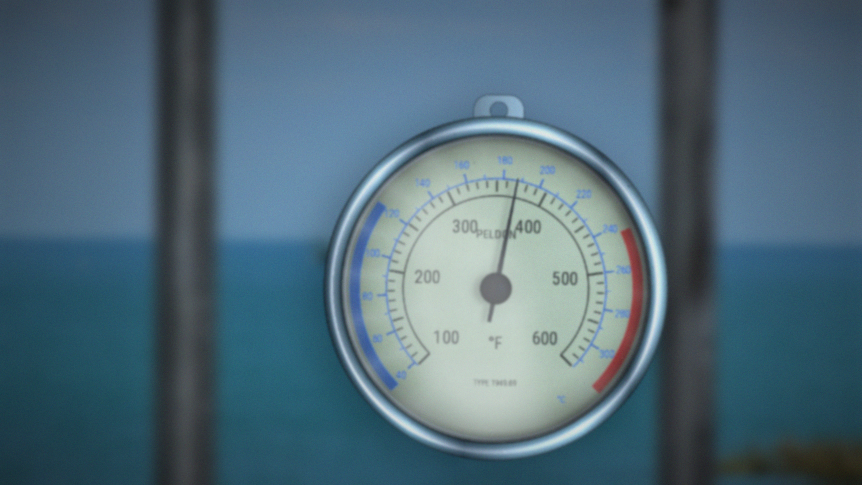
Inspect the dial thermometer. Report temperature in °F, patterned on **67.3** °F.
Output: **370** °F
